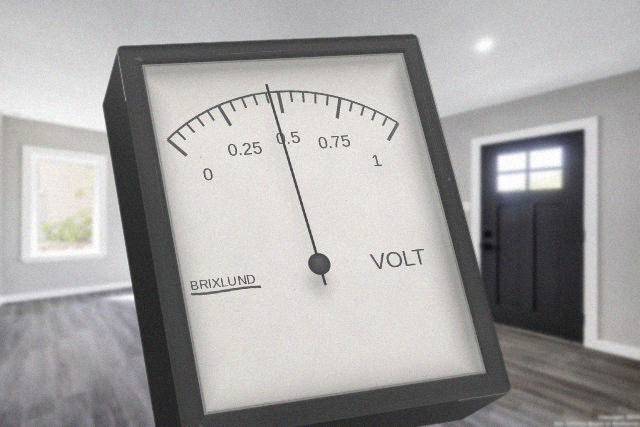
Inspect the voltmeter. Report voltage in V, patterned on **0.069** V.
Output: **0.45** V
